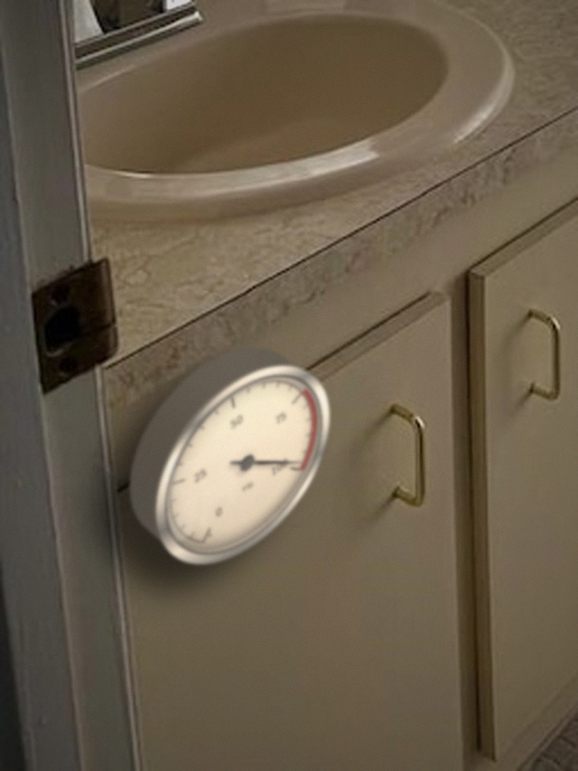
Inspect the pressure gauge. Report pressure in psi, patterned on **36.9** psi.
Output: **97.5** psi
